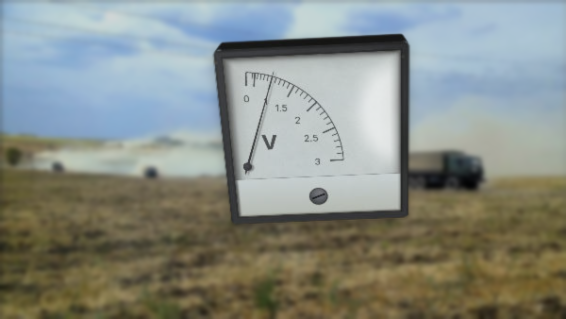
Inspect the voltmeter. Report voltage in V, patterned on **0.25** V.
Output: **1** V
